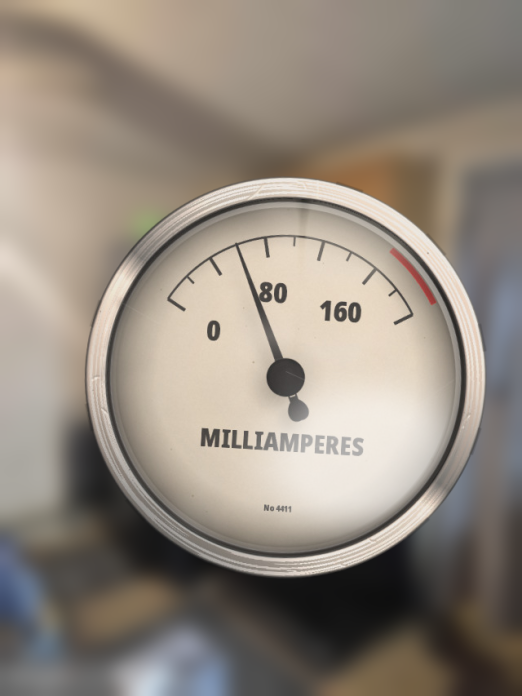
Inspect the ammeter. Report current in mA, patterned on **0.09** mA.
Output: **60** mA
